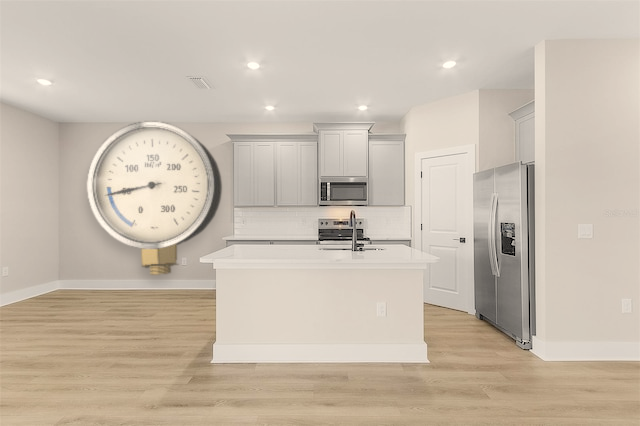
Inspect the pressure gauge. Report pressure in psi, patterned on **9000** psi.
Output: **50** psi
